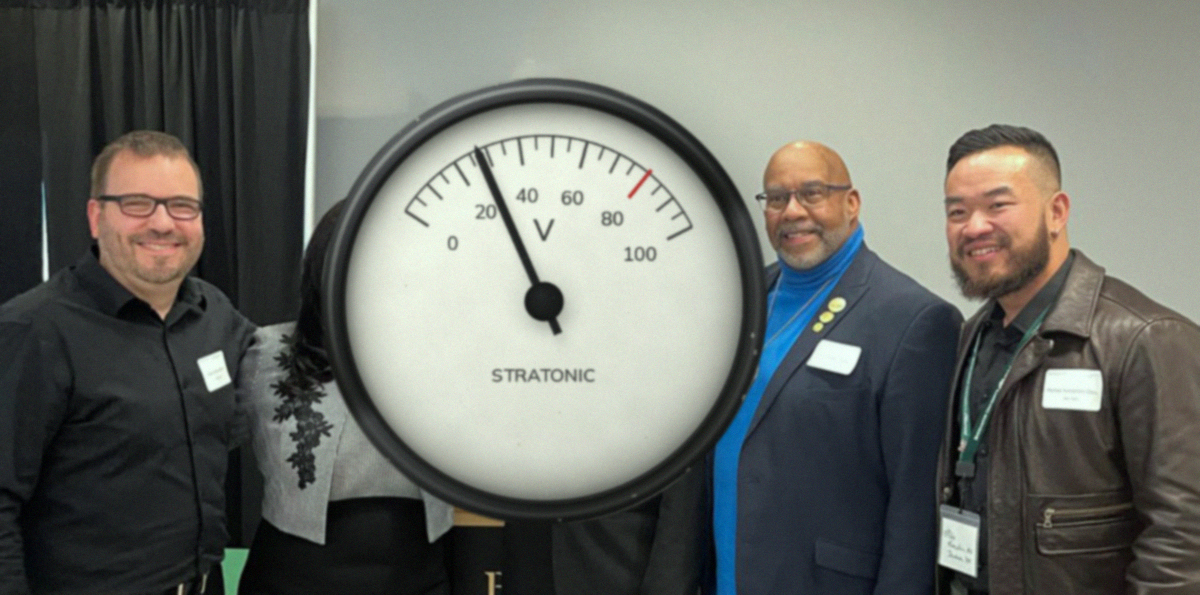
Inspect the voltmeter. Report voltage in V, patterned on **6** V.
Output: **27.5** V
